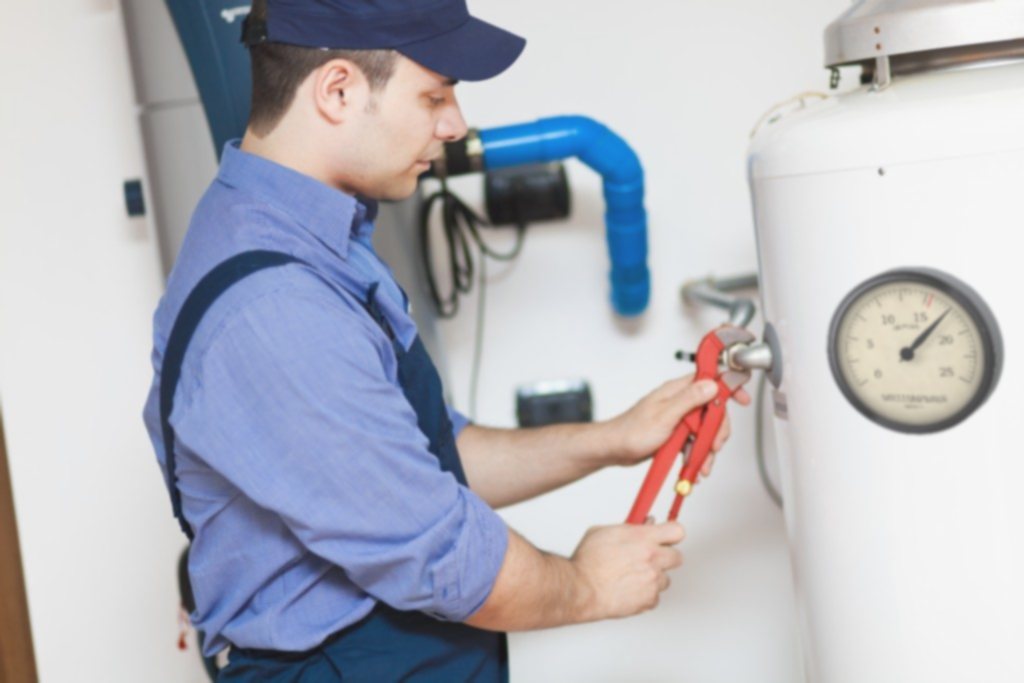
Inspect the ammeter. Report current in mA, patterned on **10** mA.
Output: **17.5** mA
